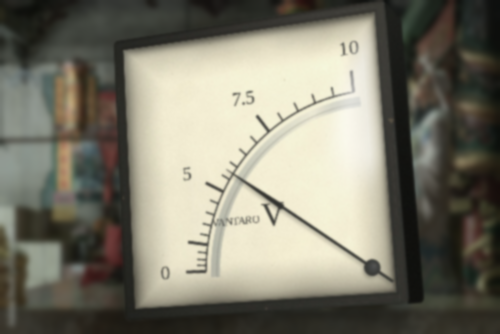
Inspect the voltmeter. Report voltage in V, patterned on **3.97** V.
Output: **5.75** V
